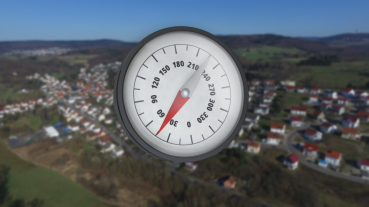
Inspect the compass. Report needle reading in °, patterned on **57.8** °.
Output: **45** °
